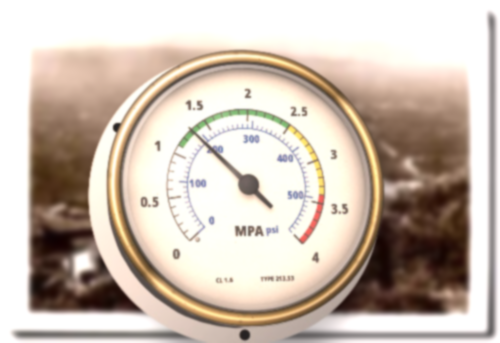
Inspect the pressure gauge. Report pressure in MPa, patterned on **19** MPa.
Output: **1.3** MPa
